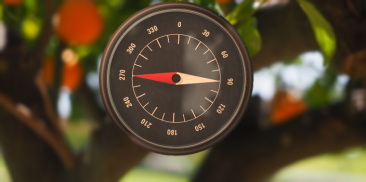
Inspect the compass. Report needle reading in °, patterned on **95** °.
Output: **270** °
